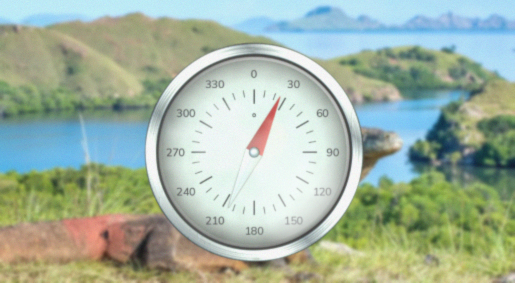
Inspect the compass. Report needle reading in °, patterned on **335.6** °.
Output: **25** °
